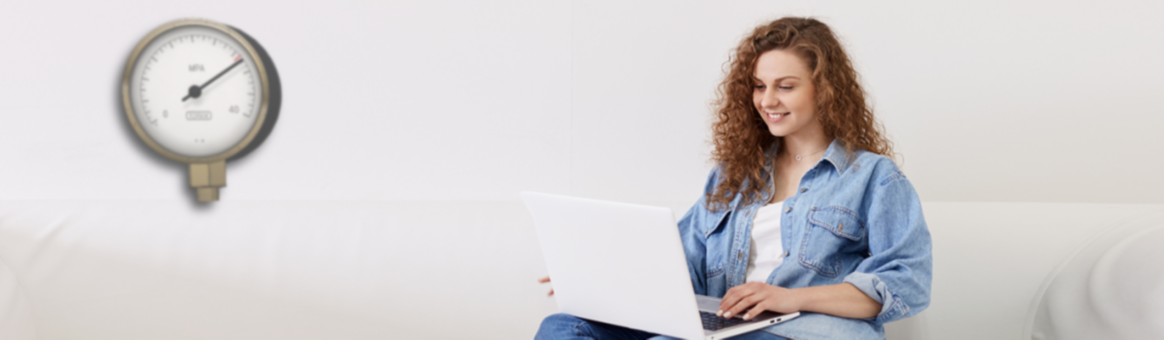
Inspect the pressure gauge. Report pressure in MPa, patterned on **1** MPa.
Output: **30** MPa
